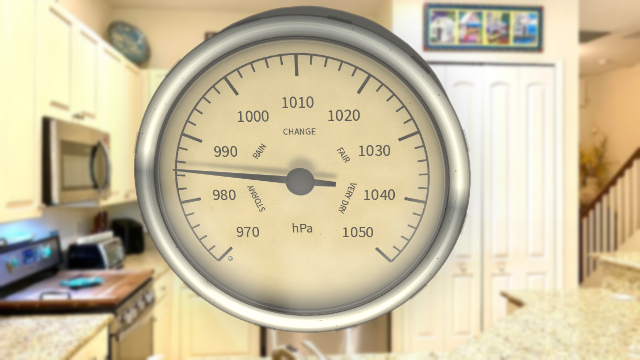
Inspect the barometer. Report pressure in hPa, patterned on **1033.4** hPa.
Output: **985** hPa
